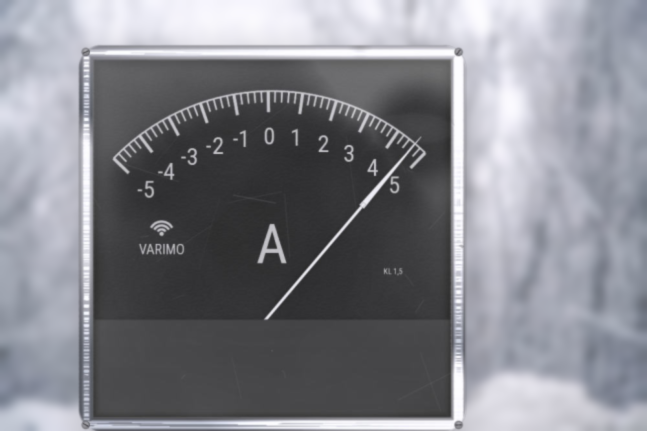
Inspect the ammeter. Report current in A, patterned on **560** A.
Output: **4.6** A
